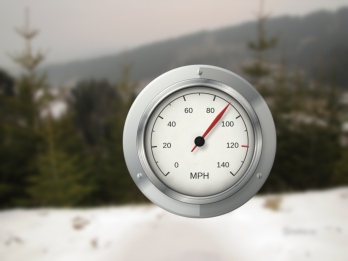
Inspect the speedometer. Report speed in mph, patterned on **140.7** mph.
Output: **90** mph
